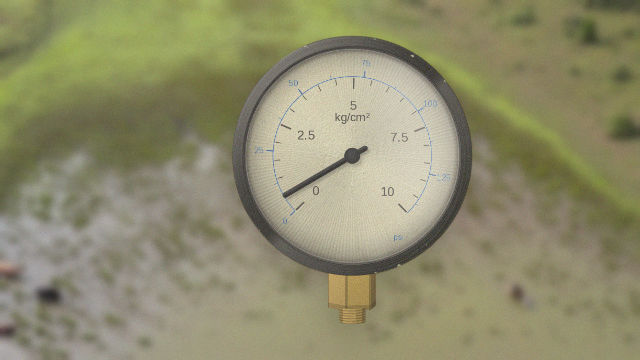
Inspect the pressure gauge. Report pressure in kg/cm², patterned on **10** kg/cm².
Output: **0.5** kg/cm²
